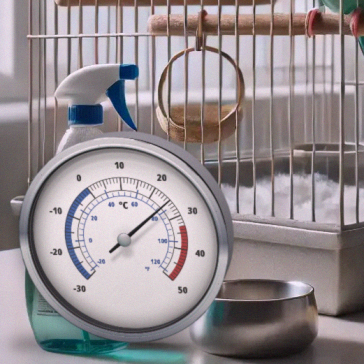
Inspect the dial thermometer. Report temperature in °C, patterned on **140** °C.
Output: **25** °C
